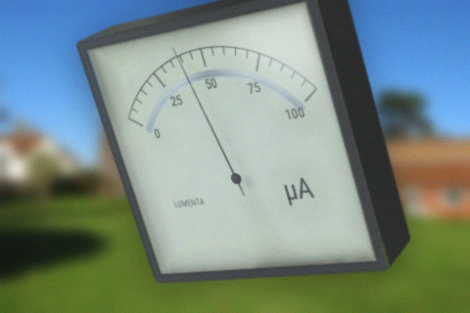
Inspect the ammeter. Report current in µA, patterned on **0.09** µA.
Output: **40** µA
